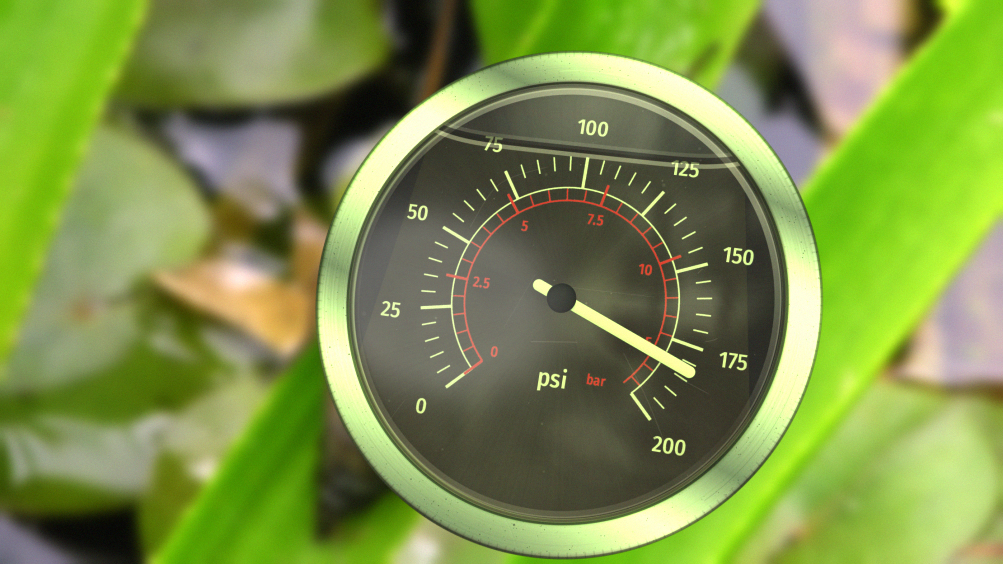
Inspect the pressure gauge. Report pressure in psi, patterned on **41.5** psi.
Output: **182.5** psi
